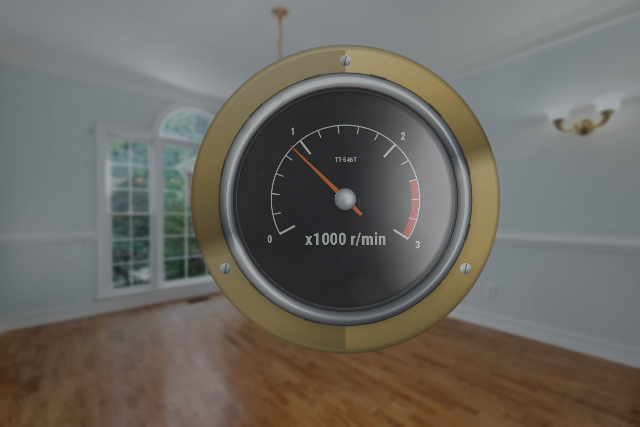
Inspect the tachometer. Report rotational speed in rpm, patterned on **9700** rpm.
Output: **900** rpm
